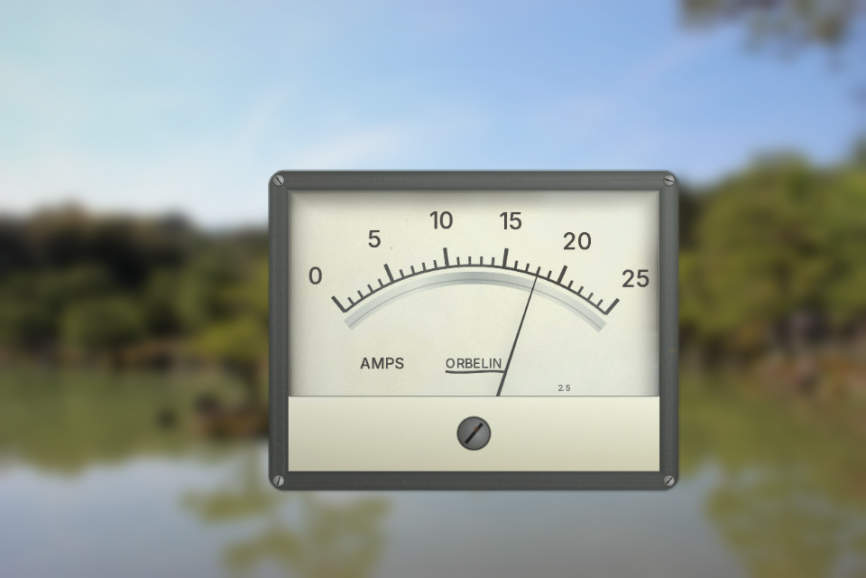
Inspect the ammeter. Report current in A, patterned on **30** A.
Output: **18** A
